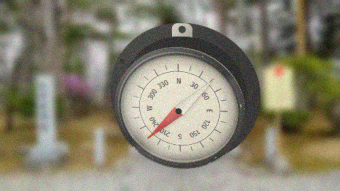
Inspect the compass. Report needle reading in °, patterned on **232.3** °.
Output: **225** °
